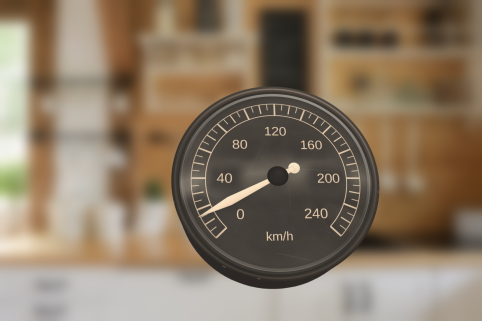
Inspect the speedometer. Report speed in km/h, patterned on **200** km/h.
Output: **15** km/h
